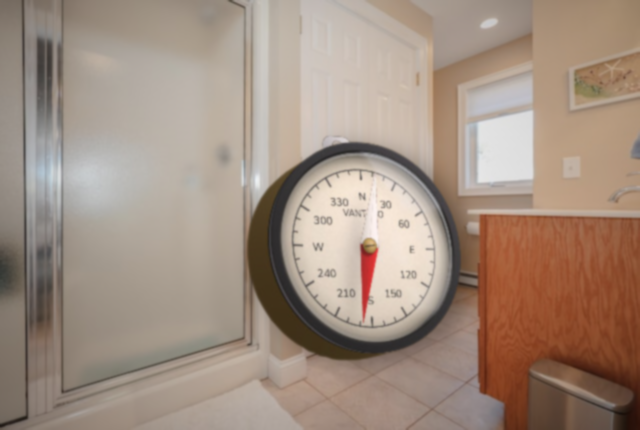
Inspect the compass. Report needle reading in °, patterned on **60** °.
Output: **190** °
